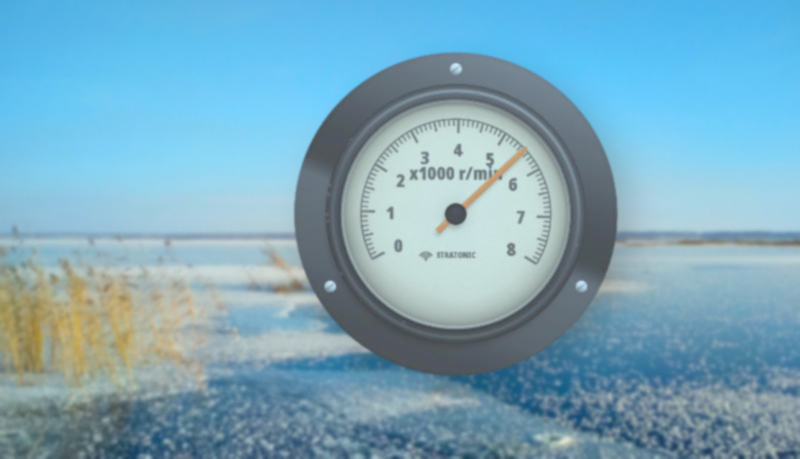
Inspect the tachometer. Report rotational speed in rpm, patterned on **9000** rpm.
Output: **5500** rpm
